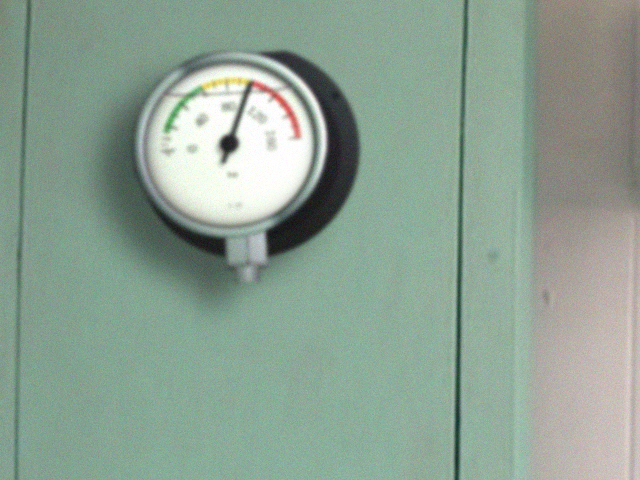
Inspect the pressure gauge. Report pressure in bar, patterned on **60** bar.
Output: **100** bar
